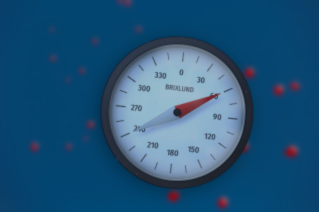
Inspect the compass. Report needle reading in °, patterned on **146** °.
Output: **60** °
